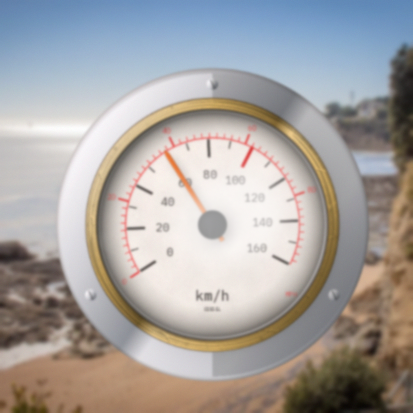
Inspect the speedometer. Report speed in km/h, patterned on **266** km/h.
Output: **60** km/h
